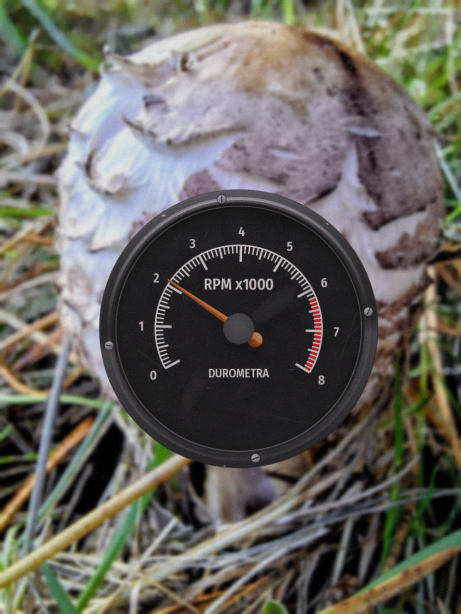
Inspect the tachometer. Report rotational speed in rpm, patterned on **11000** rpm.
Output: **2100** rpm
